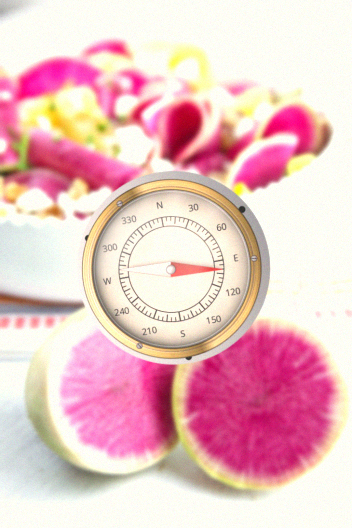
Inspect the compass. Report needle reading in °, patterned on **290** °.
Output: **100** °
